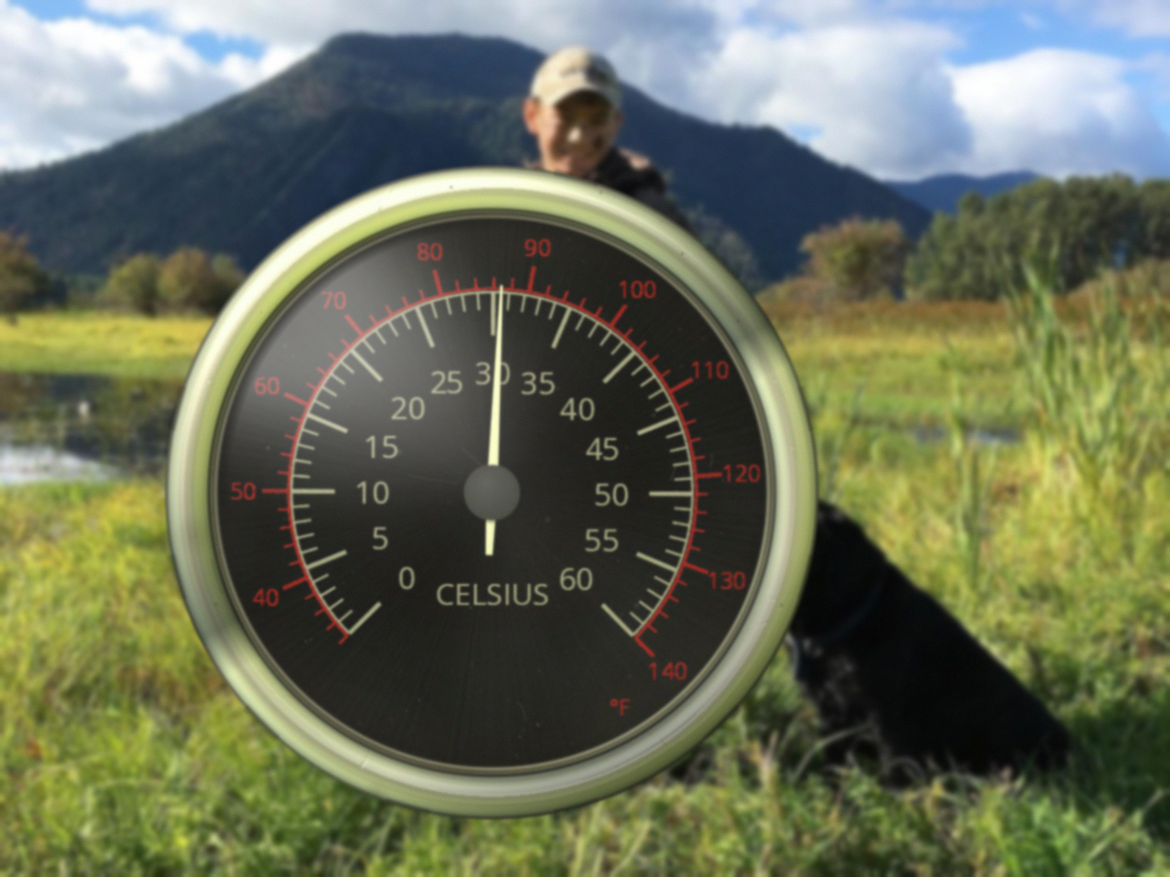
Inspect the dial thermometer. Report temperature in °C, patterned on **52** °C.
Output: **30.5** °C
